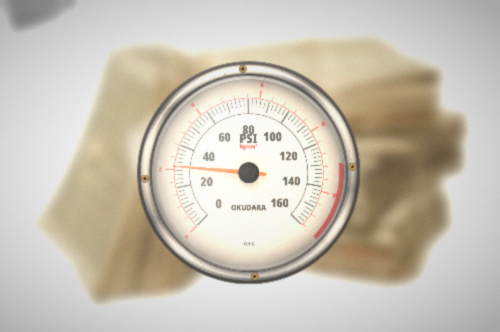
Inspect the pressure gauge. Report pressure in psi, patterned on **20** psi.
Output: **30** psi
